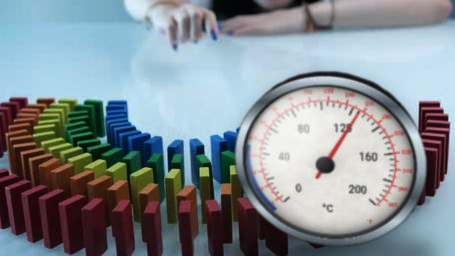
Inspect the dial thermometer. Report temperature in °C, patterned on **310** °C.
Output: **124** °C
